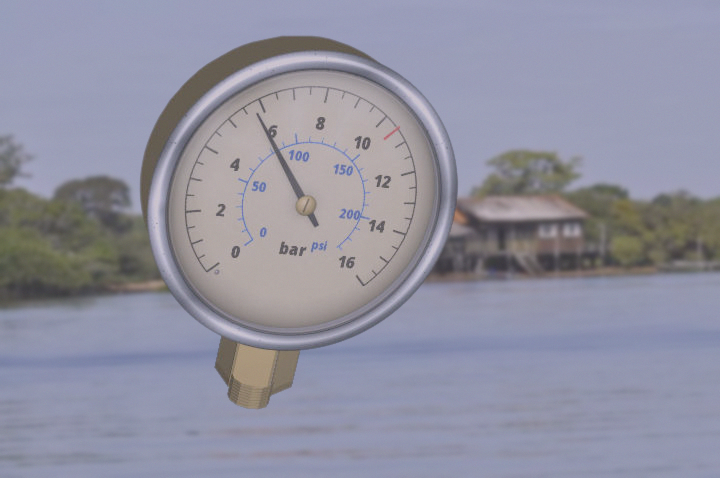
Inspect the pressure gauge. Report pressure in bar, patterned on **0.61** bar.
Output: **5.75** bar
